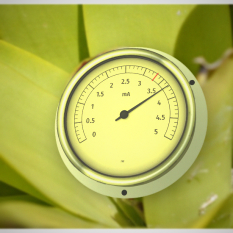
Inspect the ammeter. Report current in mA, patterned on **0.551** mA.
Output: **3.7** mA
